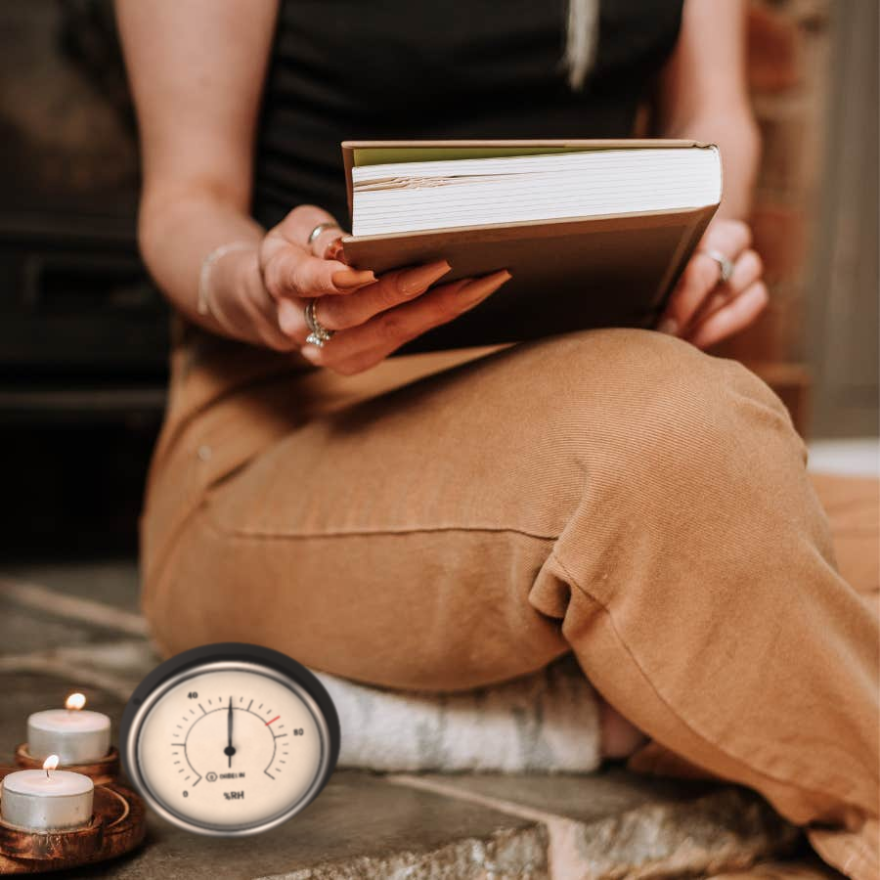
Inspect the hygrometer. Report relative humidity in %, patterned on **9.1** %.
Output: **52** %
